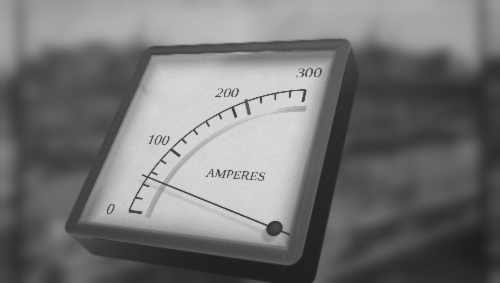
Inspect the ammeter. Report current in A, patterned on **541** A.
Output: **50** A
